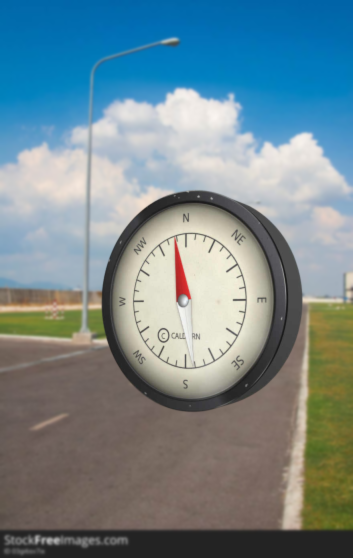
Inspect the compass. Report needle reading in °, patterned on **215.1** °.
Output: **350** °
